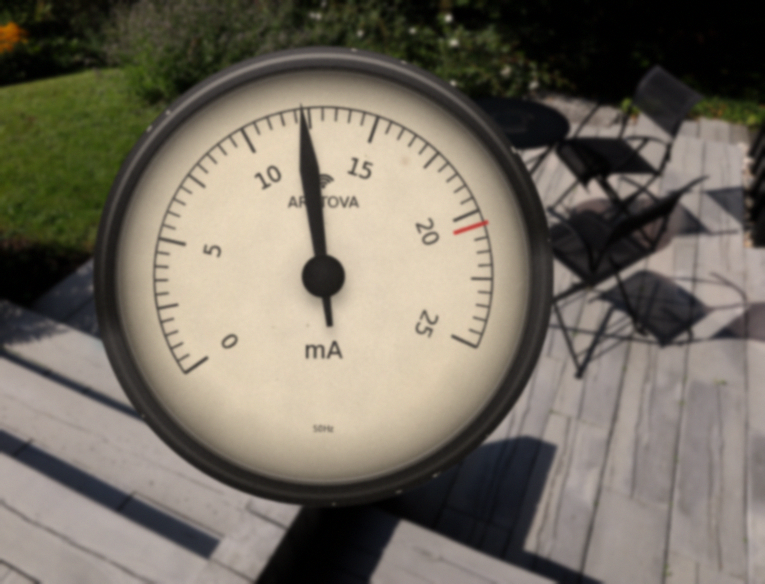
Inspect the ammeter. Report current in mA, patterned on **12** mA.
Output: **12.25** mA
